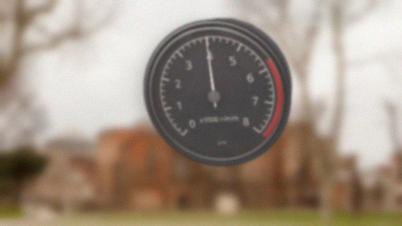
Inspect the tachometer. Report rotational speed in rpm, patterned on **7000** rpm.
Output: **4000** rpm
